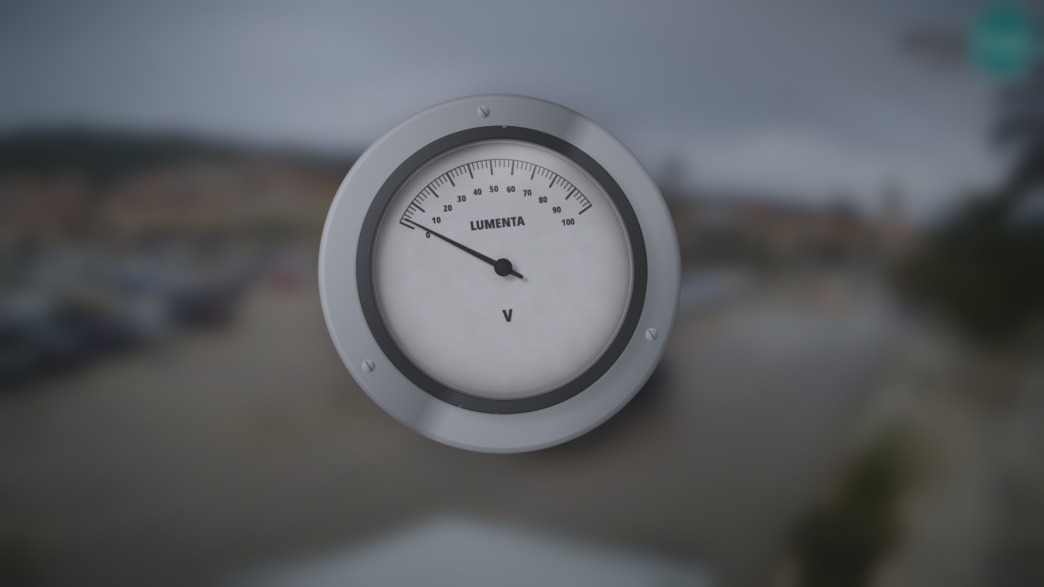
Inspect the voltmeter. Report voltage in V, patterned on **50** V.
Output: **2** V
